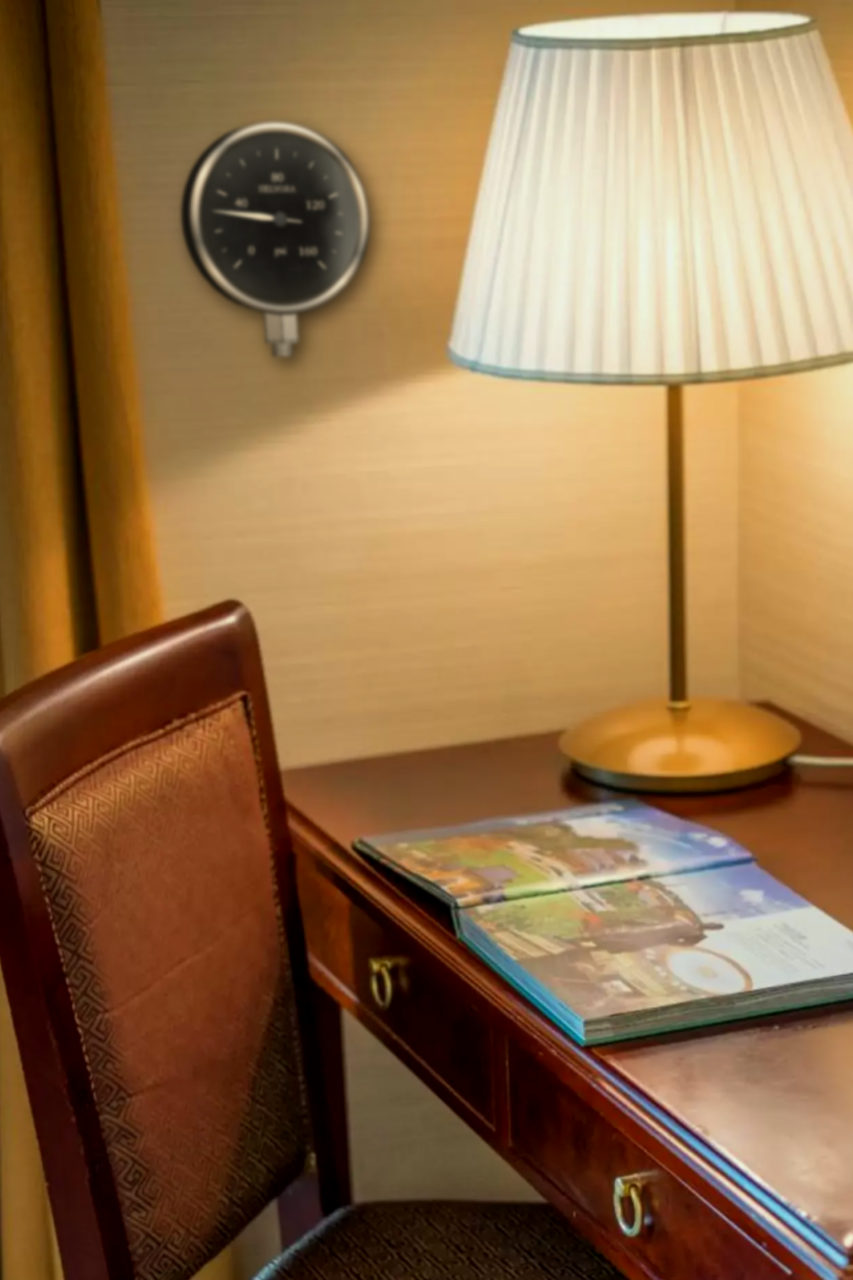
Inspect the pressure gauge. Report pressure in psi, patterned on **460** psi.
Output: **30** psi
